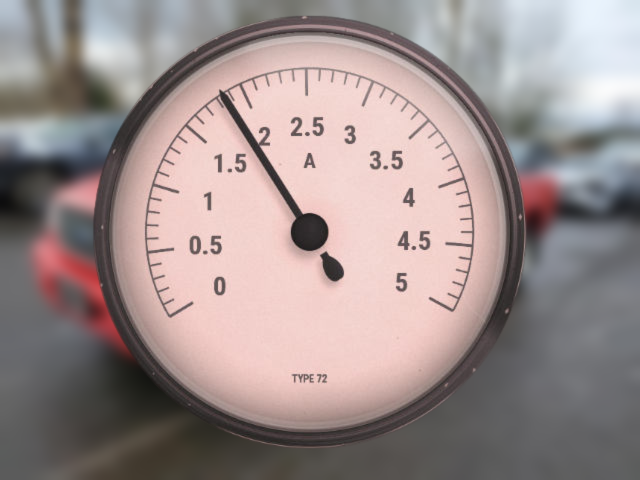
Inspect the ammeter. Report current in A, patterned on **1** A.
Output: **1.85** A
